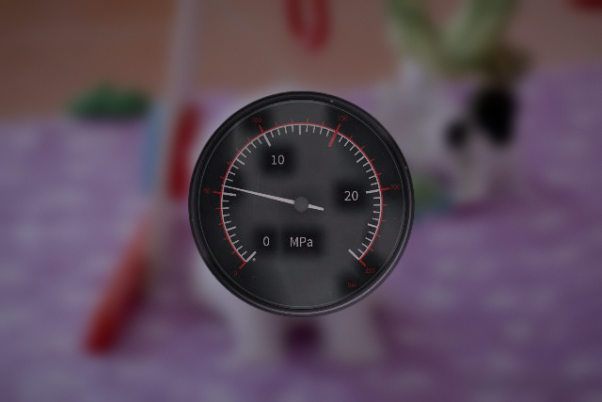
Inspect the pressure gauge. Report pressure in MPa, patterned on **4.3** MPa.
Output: **5.5** MPa
